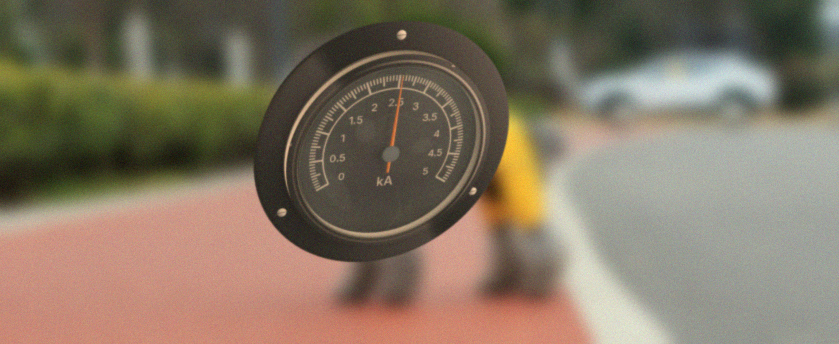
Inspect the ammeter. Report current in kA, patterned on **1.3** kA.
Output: **2.5** kA
